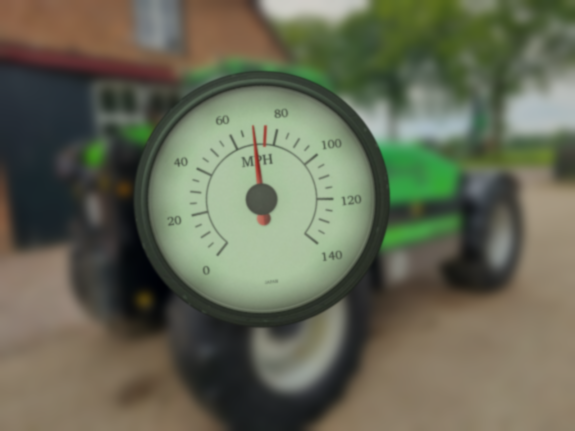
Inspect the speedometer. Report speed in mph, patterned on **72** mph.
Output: **70** mph
